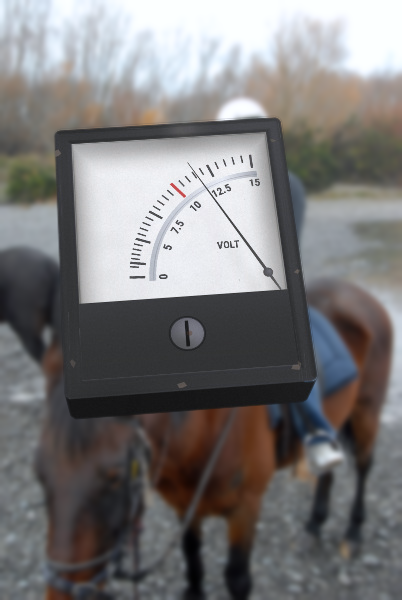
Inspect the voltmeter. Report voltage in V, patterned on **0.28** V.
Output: **11.5** V
